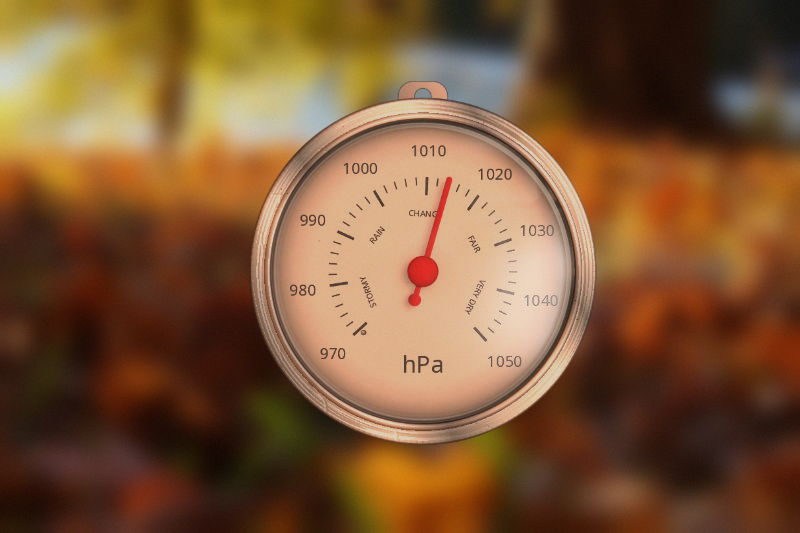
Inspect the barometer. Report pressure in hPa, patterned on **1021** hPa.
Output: **1014** hPa
